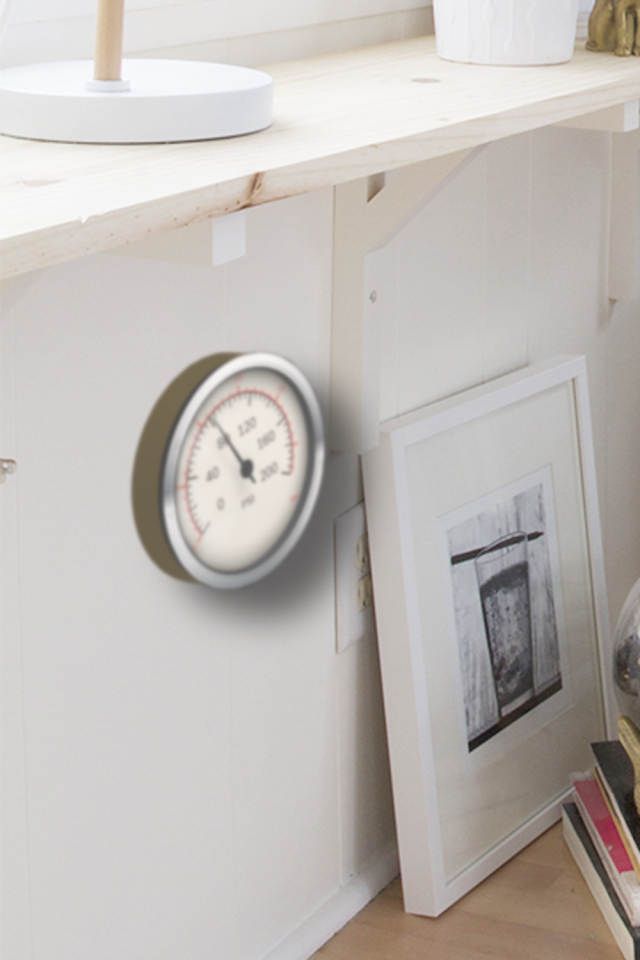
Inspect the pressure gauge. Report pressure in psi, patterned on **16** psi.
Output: **80** psi
